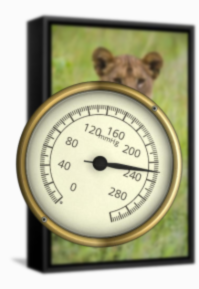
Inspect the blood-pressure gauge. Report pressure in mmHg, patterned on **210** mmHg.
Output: **230** mmHg
